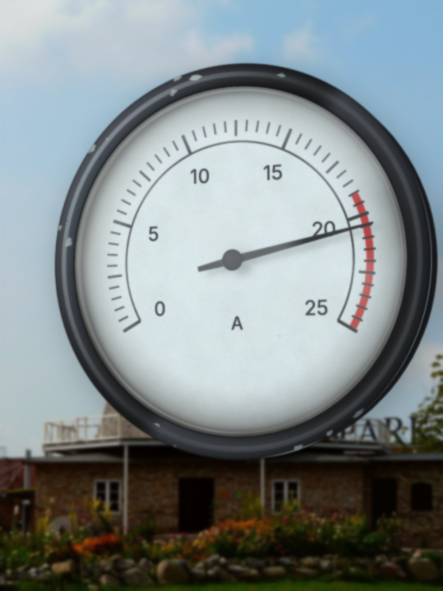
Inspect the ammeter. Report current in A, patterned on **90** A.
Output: **20.5** A
